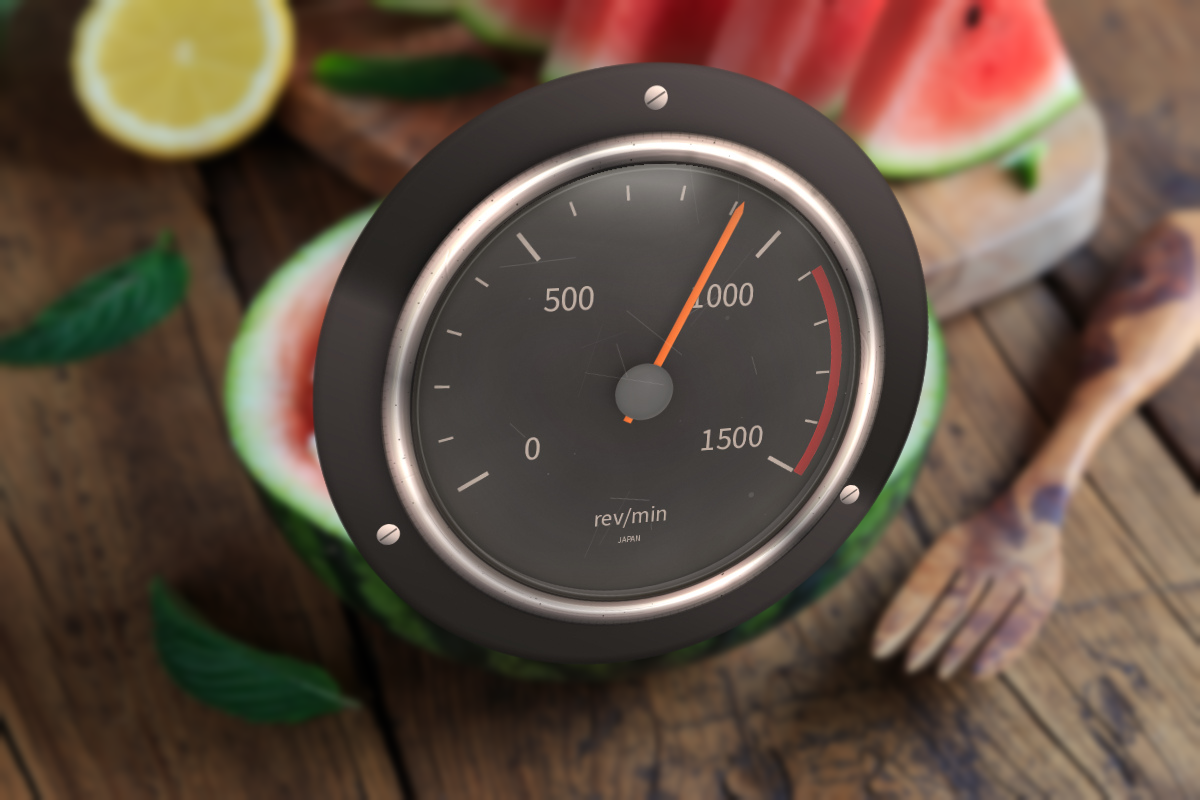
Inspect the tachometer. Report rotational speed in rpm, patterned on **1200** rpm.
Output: **900** rpm
